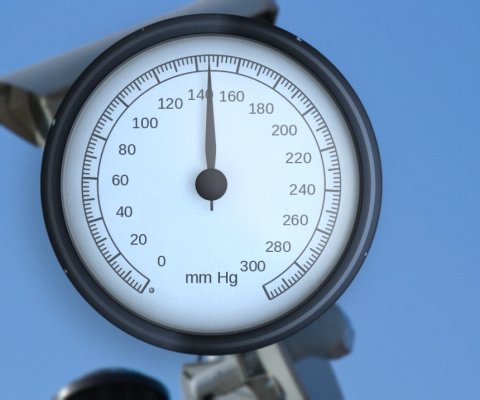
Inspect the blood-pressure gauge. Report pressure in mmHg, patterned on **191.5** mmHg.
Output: **146** mmHg
